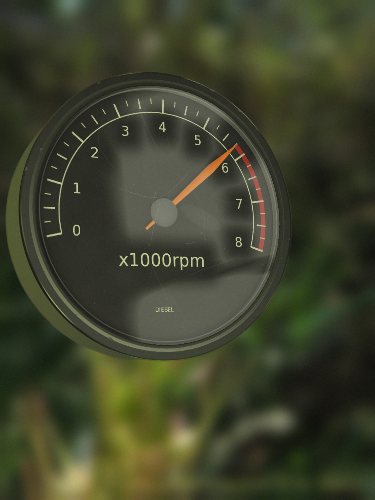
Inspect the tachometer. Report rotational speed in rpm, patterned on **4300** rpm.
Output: **5750** rpm
